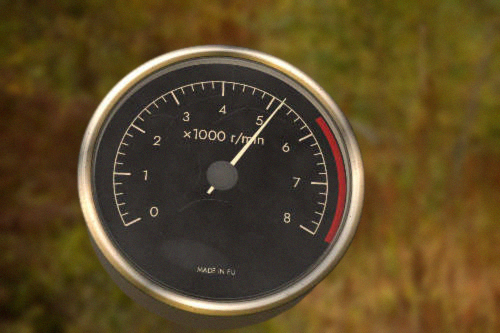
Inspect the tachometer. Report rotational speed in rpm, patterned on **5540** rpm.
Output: **5200** rpm
